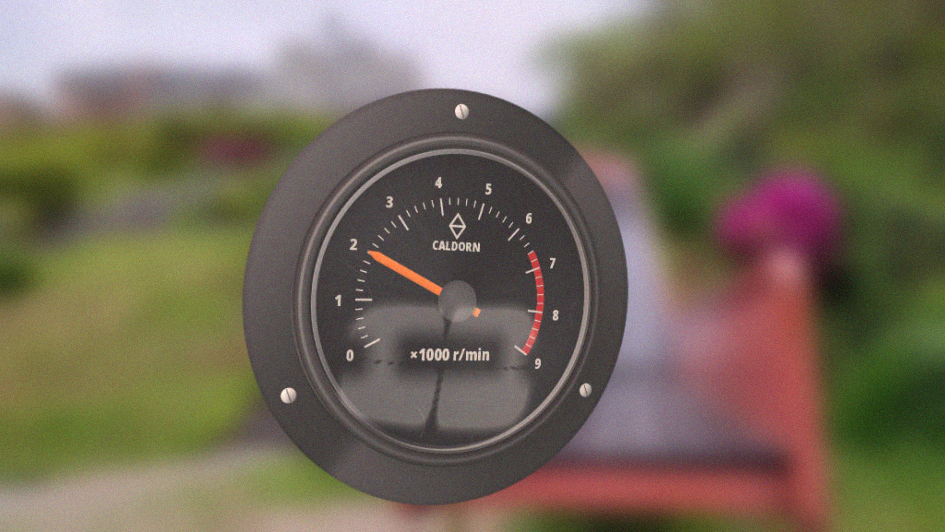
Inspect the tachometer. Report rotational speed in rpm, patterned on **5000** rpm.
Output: **2000** rpm
